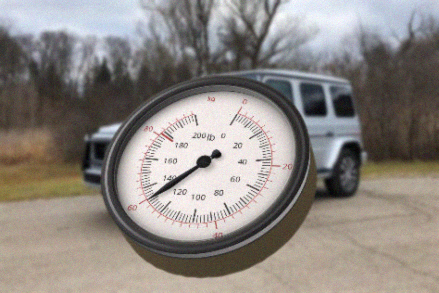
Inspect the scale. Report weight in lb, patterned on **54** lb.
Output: **130** lb
